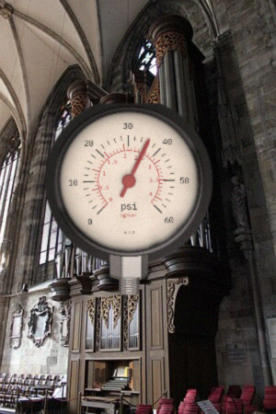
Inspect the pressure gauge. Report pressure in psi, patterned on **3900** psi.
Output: **36** psi
